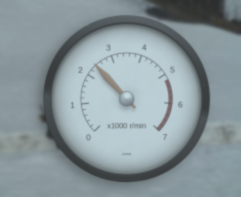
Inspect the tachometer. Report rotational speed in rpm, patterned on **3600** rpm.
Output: **2400** rpm
